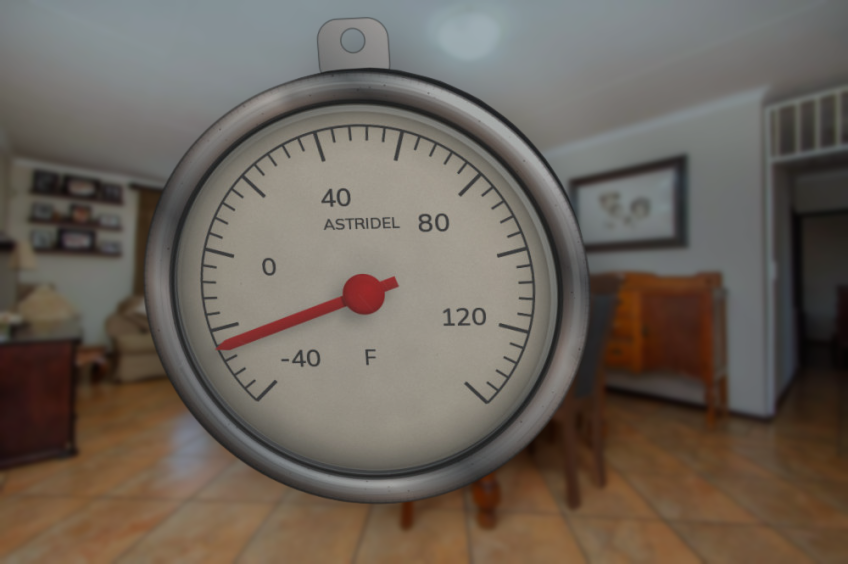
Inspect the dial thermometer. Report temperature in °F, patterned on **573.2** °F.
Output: **-24** °F
